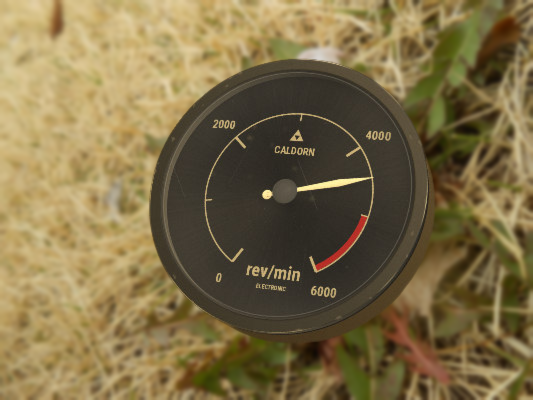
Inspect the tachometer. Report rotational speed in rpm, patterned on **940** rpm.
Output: **4500** rpm
